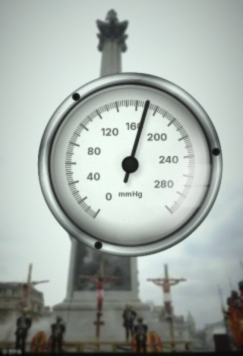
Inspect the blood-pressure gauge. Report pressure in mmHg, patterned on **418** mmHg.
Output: **170** mmHg
